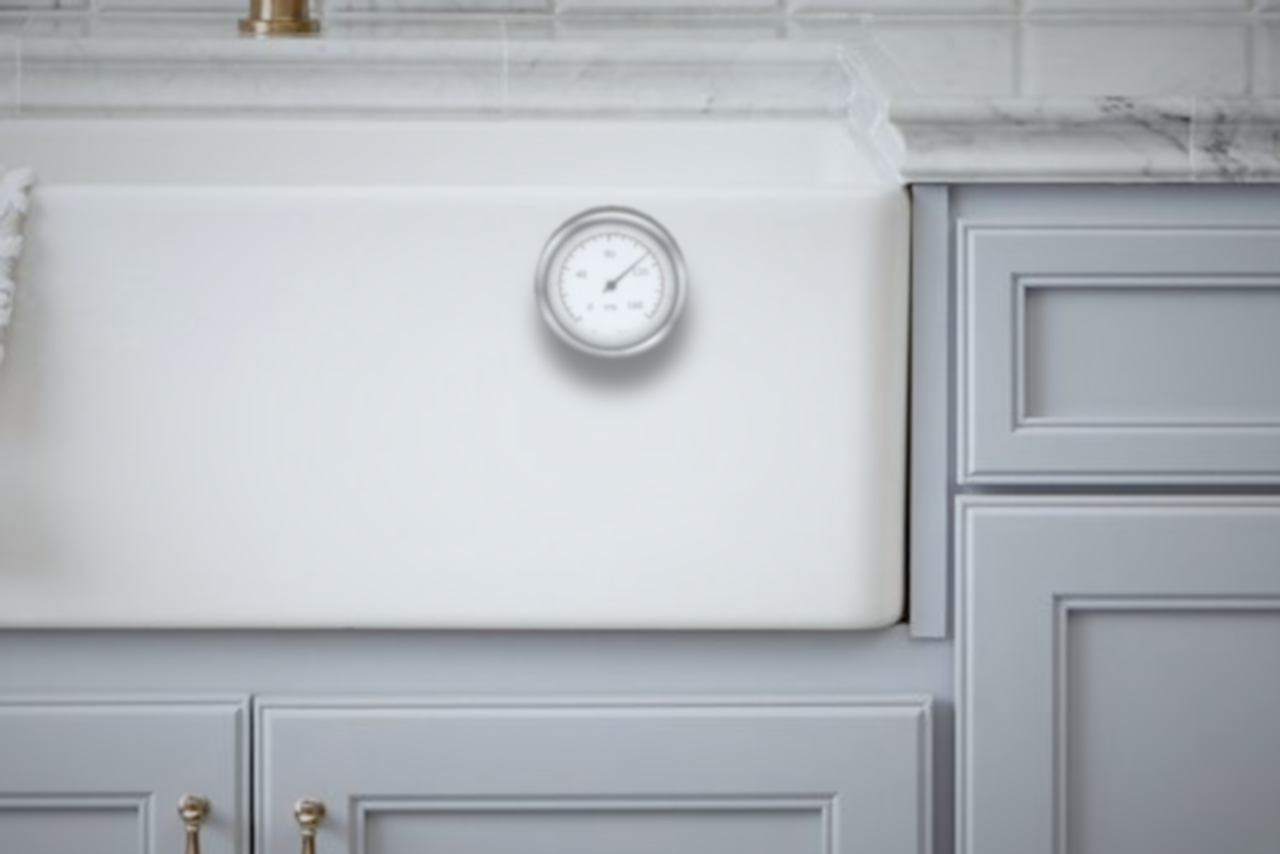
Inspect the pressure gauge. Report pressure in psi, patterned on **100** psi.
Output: **110** psi
